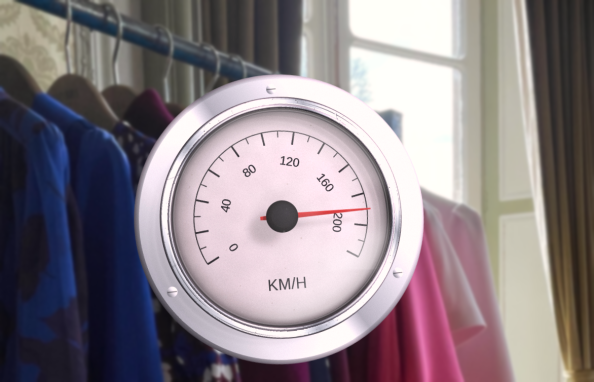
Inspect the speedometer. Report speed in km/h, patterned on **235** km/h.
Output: **190** km/h
